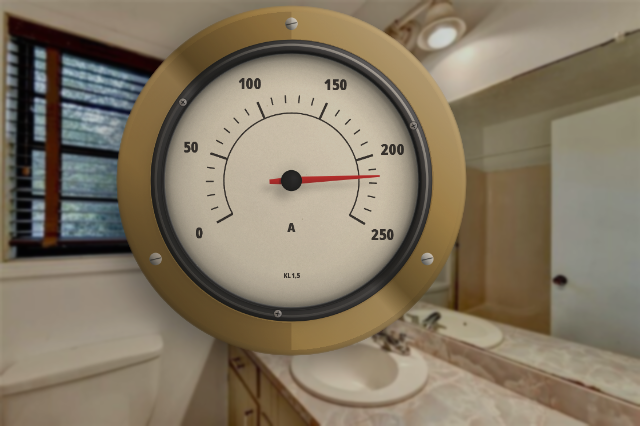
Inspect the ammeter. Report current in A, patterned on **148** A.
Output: **215** A
